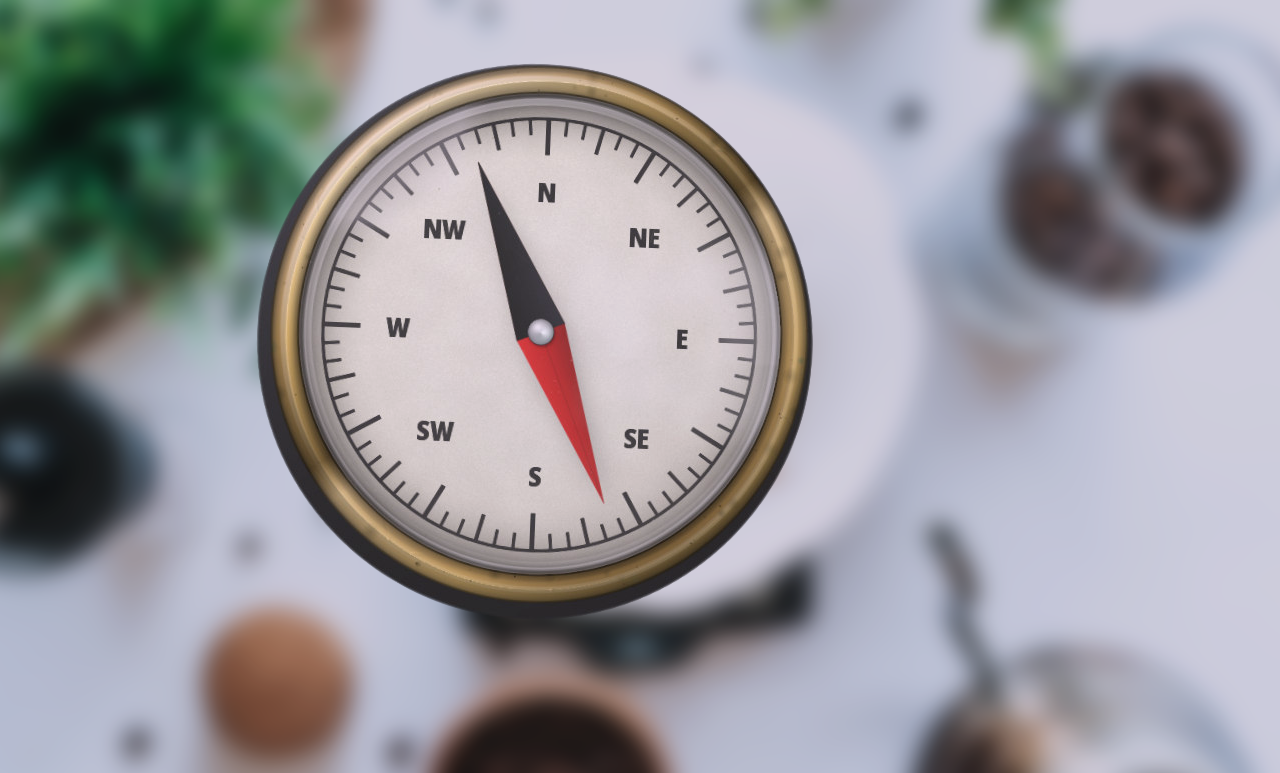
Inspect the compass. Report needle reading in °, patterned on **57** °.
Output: **157.5** °
